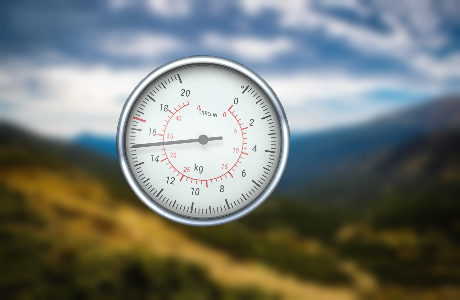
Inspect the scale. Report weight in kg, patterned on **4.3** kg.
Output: **15** kg
